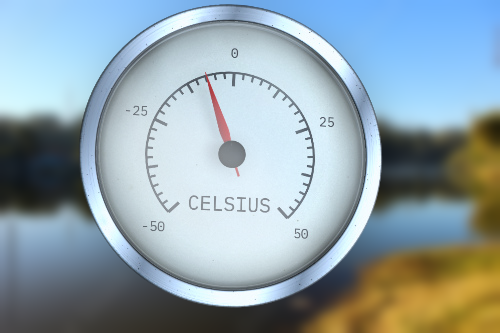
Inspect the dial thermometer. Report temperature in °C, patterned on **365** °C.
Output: **-7.5** °C
